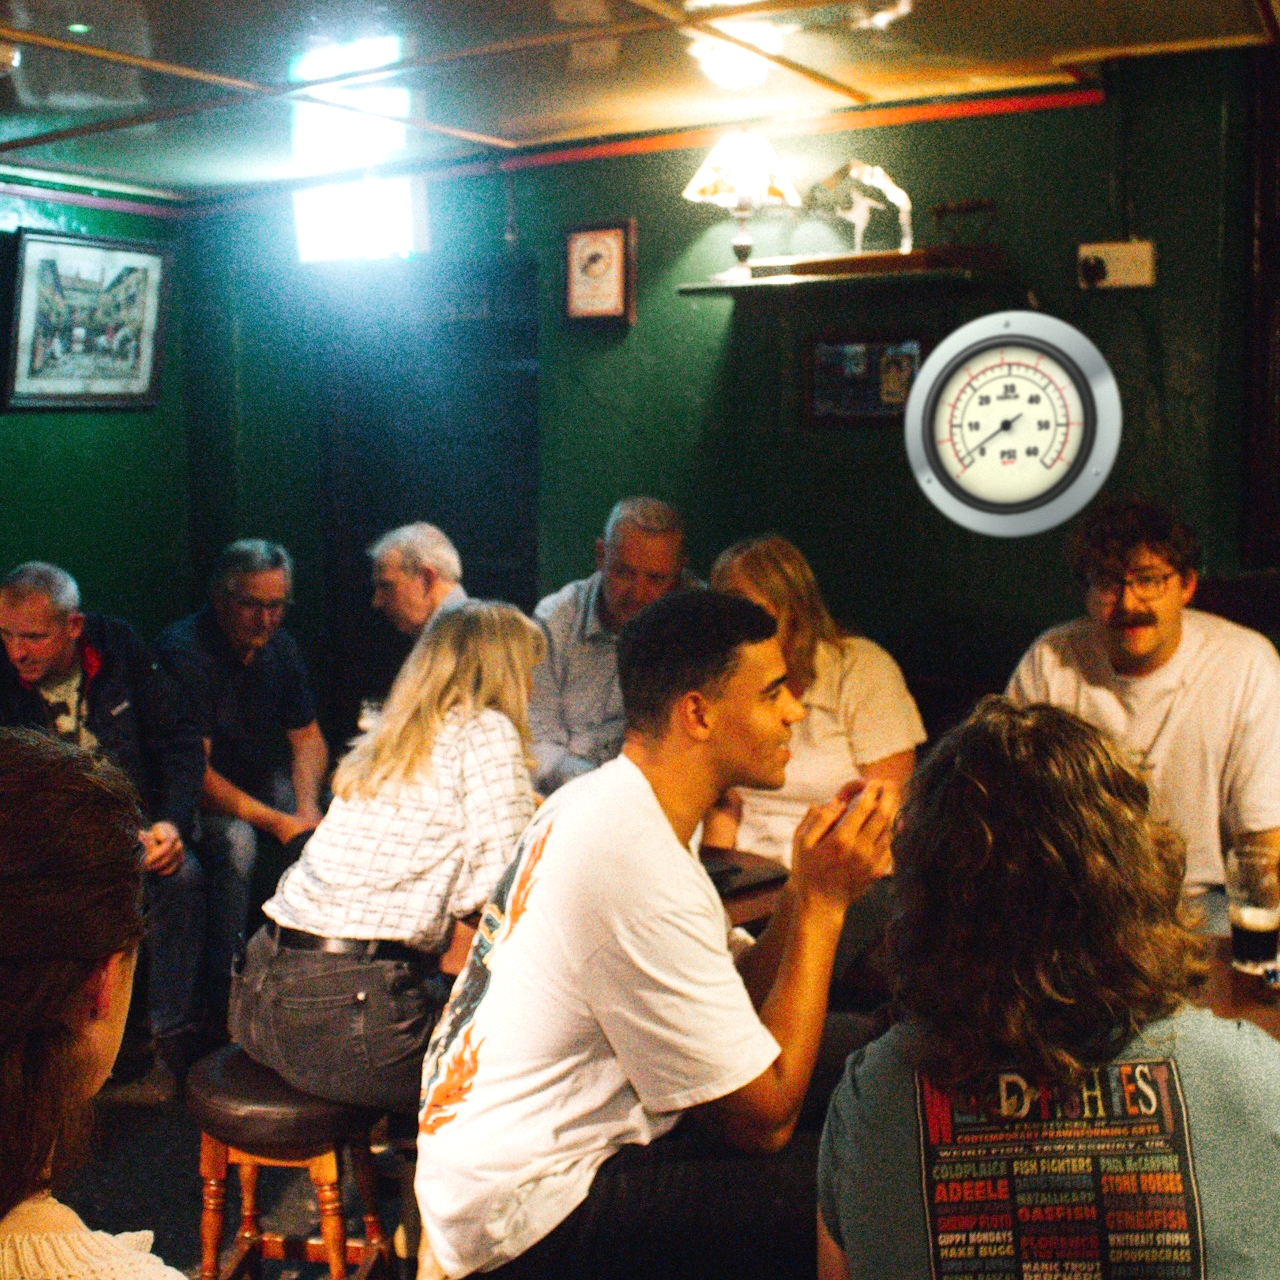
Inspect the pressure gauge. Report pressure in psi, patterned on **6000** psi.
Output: **2** psi
